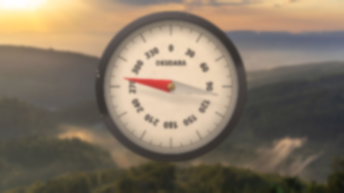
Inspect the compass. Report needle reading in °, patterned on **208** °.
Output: **280** °
